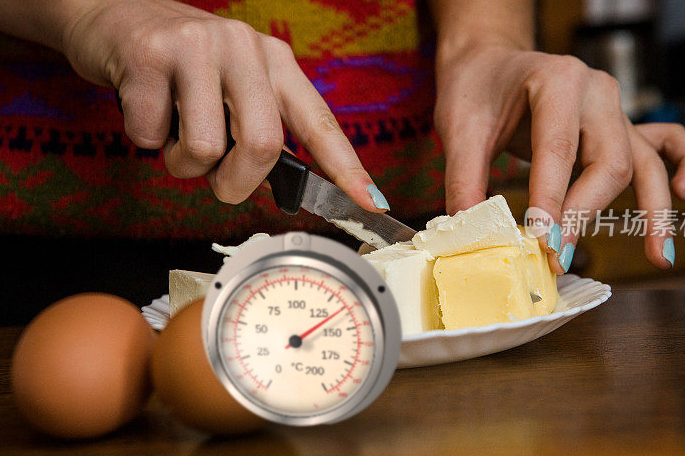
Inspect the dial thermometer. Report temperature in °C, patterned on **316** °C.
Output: **135** °C
